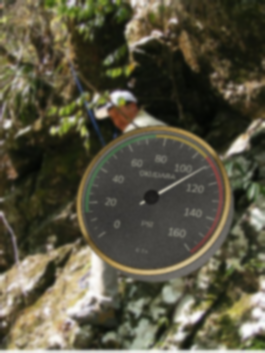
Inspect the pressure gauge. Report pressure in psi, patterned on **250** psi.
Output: **110** psi
